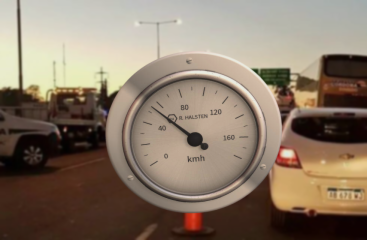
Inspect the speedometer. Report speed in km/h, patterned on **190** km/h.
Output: **55** km/h
